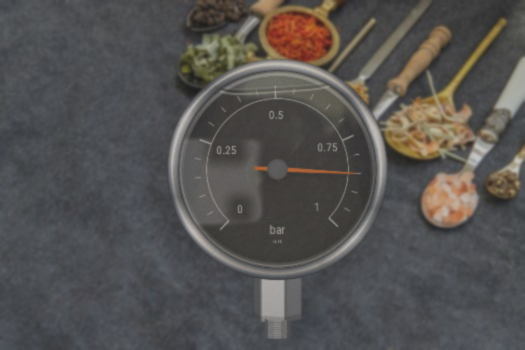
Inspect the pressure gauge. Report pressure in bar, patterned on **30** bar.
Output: **0.85** bar
